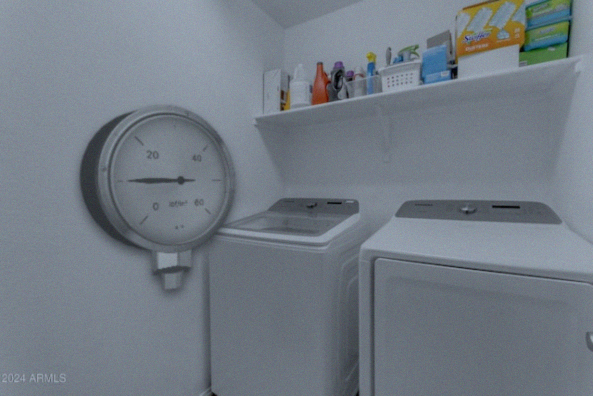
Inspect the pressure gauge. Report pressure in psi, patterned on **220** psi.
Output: **10** psi
